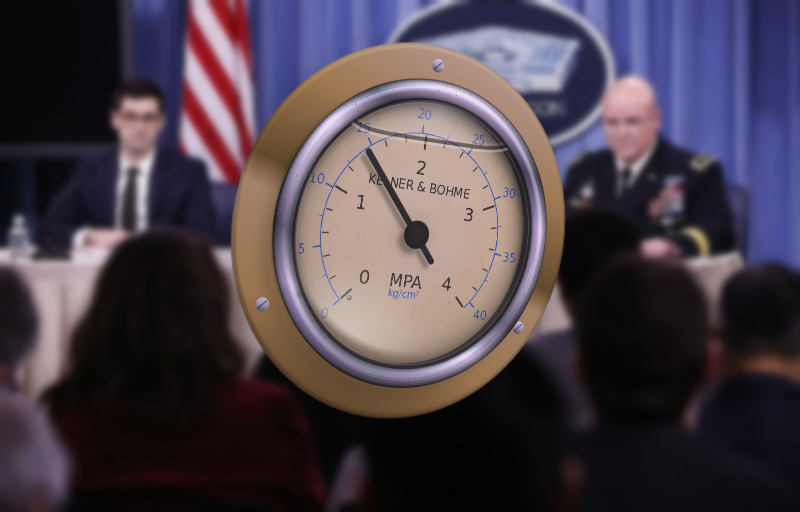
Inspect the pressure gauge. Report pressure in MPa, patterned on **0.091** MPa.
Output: **1.4** MPa
